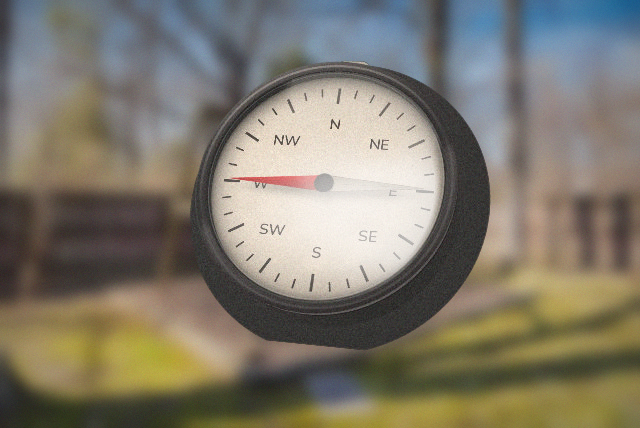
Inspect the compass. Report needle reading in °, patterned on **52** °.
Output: **270** °
